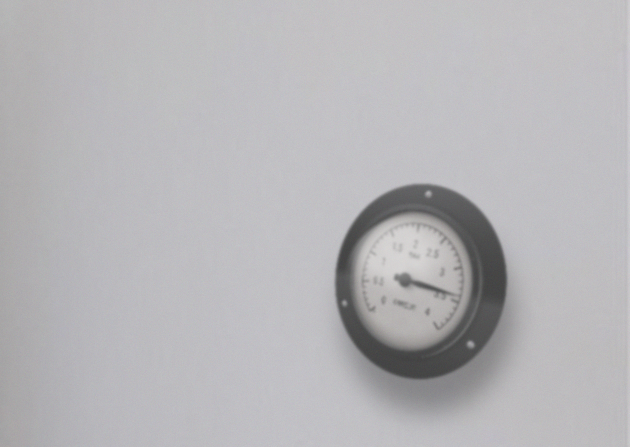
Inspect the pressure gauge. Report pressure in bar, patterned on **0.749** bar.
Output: **3.4** bar
